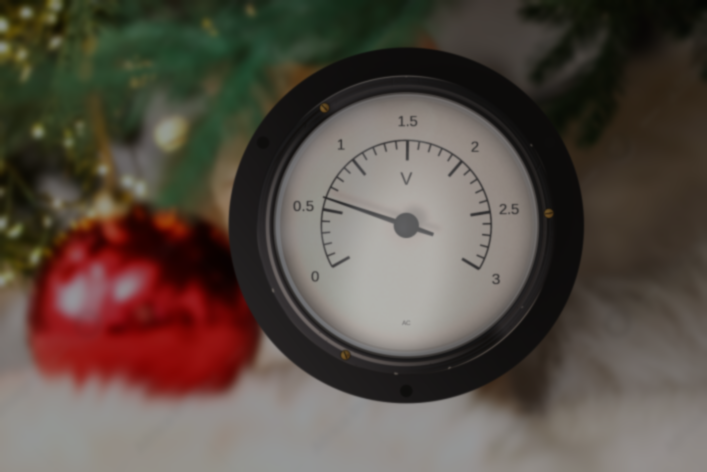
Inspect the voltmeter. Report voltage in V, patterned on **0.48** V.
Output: **0.6** V
